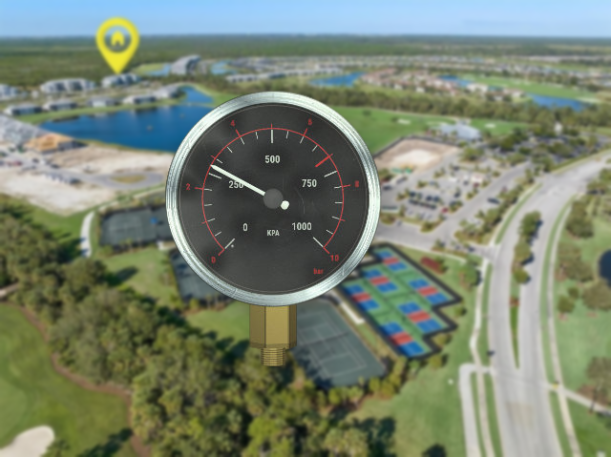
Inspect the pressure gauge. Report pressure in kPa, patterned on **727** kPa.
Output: **275** kPa
